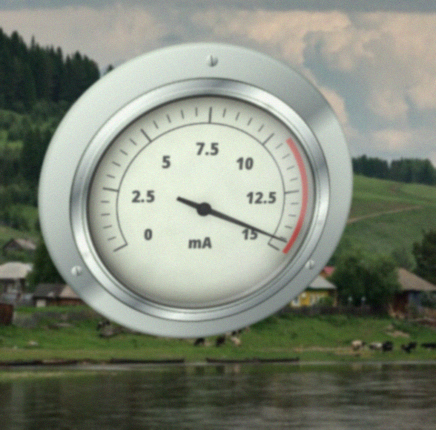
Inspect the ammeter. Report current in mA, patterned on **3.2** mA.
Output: **14.5** mA
